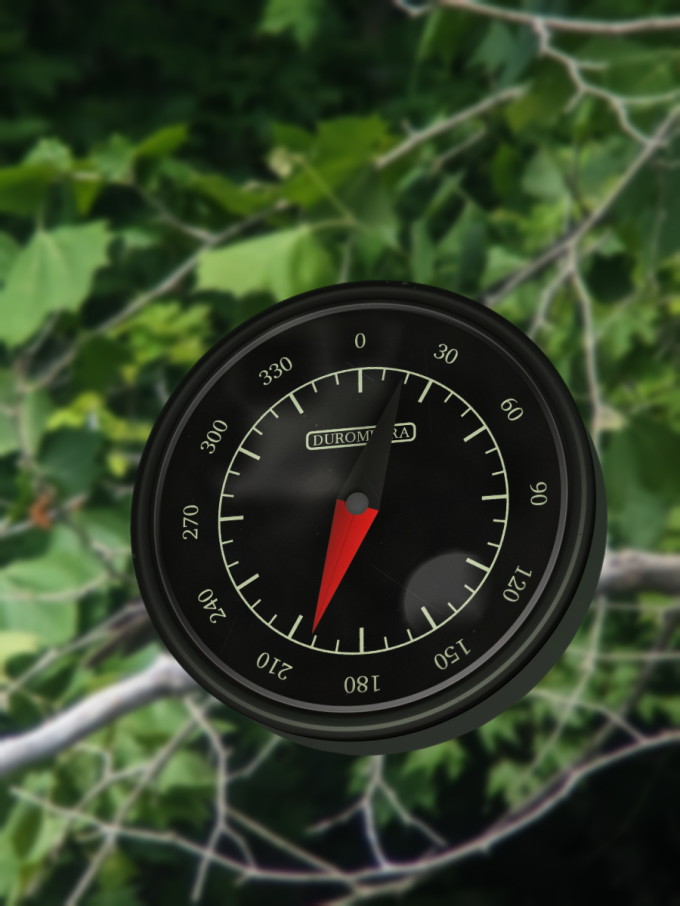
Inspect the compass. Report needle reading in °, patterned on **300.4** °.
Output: **200** °
